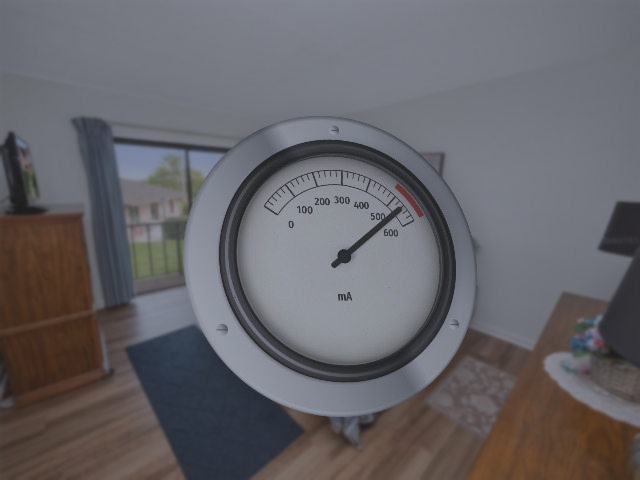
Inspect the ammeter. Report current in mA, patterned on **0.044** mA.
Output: **540** mA
